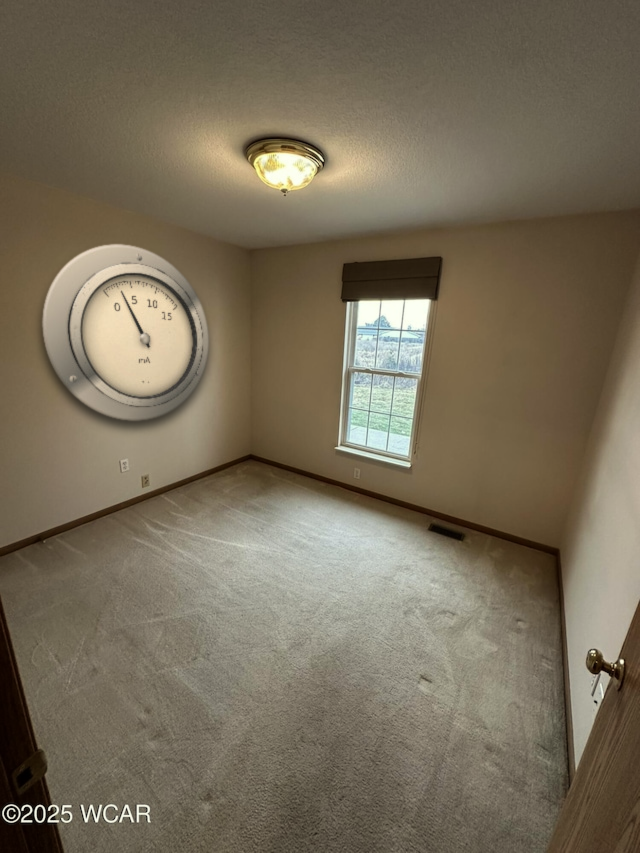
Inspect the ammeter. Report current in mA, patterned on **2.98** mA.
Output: **2.5** mA
